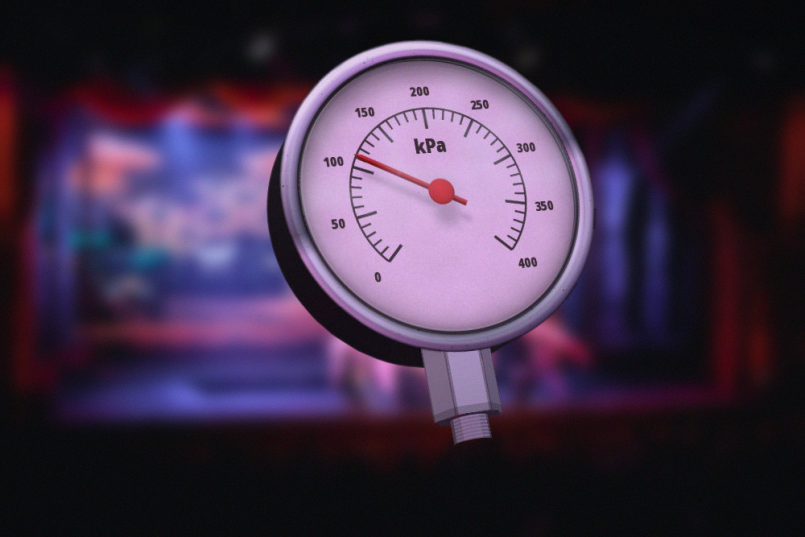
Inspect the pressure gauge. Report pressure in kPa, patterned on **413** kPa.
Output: **110** kPa
